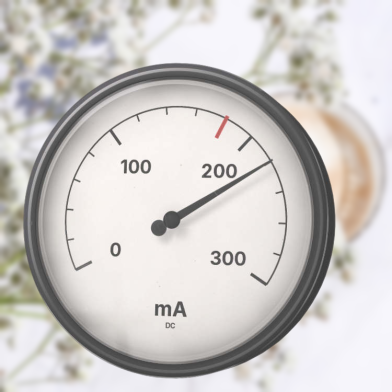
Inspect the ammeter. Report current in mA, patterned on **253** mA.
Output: **220** mA
